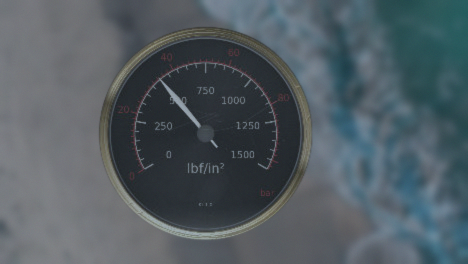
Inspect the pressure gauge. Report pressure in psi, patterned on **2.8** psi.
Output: **500** psi
